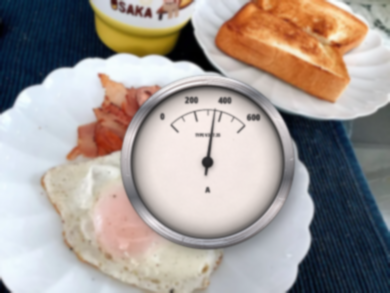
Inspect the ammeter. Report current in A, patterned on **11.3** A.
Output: **350** A
